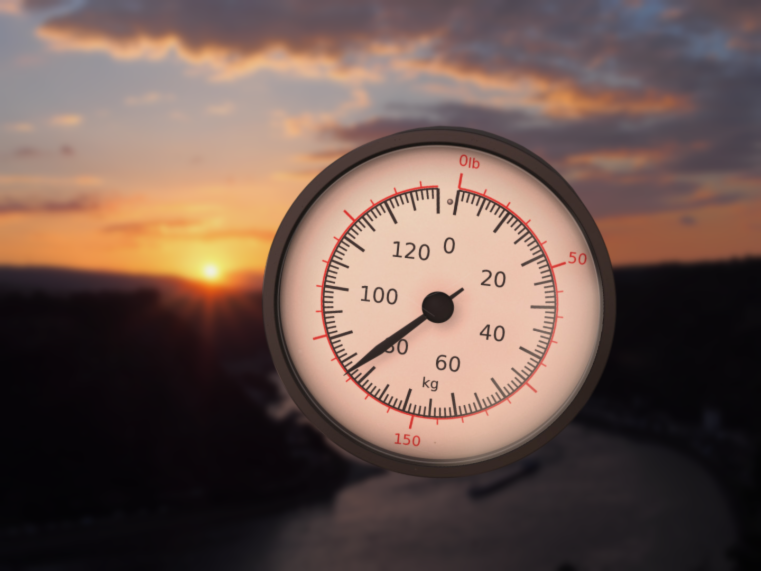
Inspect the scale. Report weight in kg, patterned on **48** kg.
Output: **83** kg
